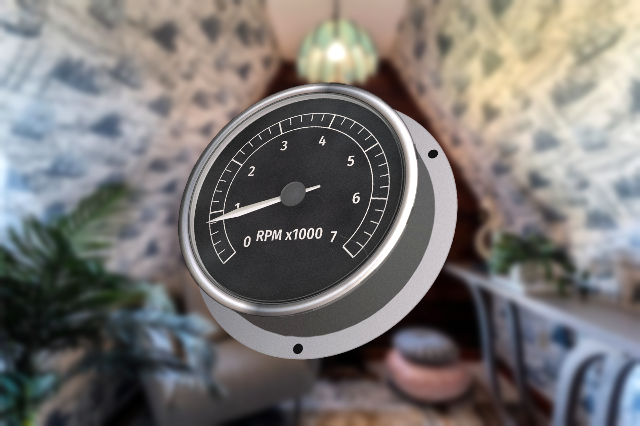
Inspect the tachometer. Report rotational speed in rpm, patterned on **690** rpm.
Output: **800** rpm
